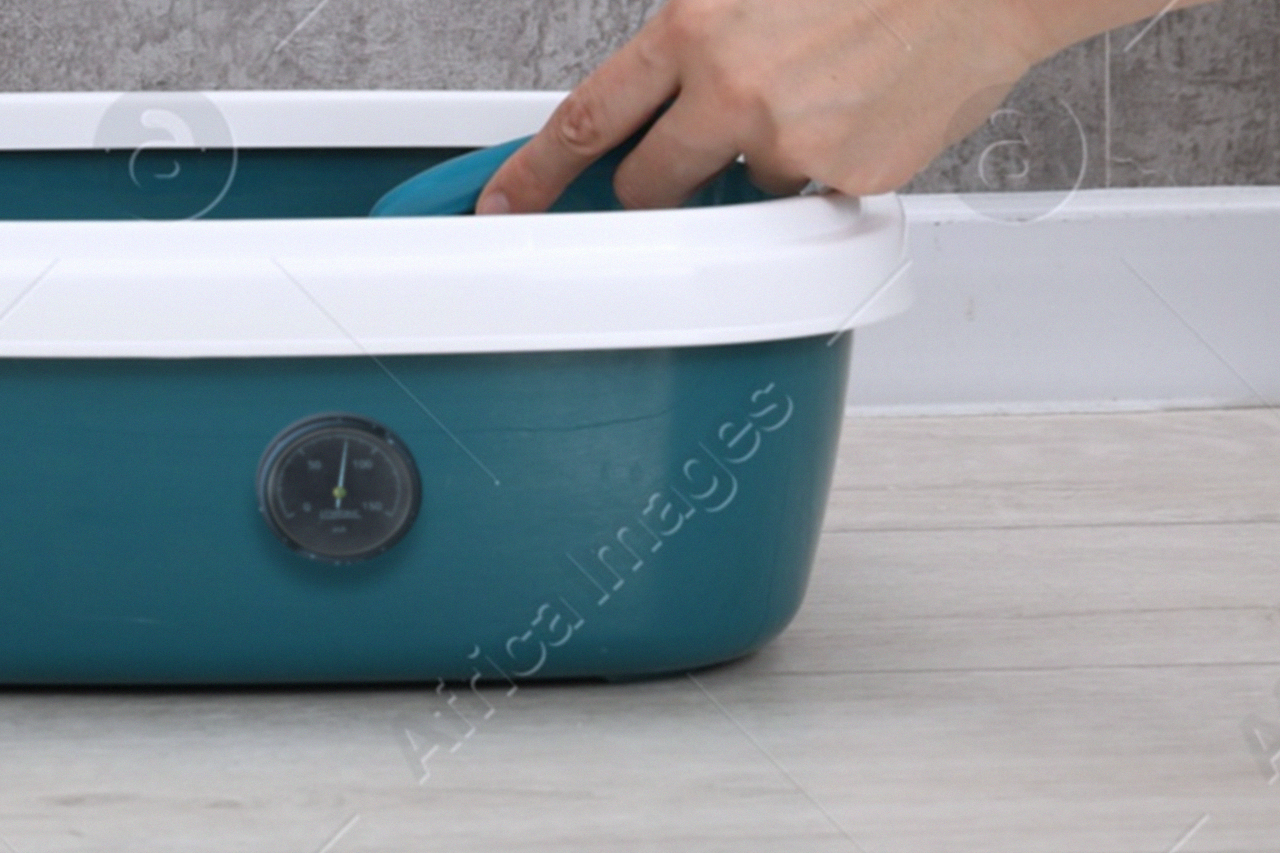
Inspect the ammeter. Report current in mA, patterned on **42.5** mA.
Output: **80** mA
